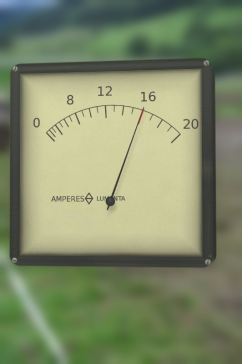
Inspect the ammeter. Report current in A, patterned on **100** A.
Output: **16** A
